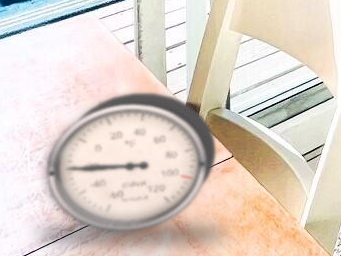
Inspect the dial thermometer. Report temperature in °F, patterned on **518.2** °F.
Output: **-20** °F
